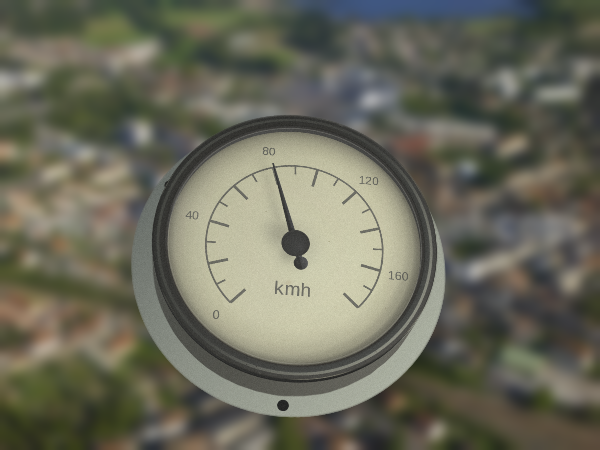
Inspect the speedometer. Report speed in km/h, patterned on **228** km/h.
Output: **80** km/h
